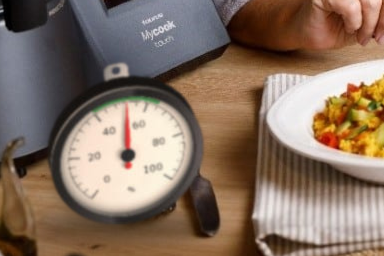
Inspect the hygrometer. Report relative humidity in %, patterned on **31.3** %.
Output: **52** %
